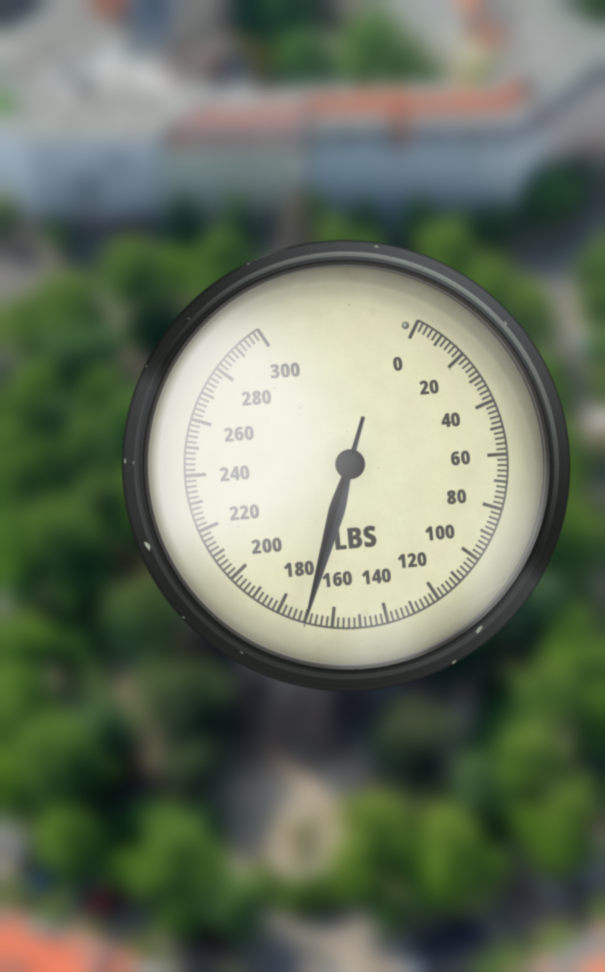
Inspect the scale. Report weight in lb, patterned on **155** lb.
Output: **170** lb
